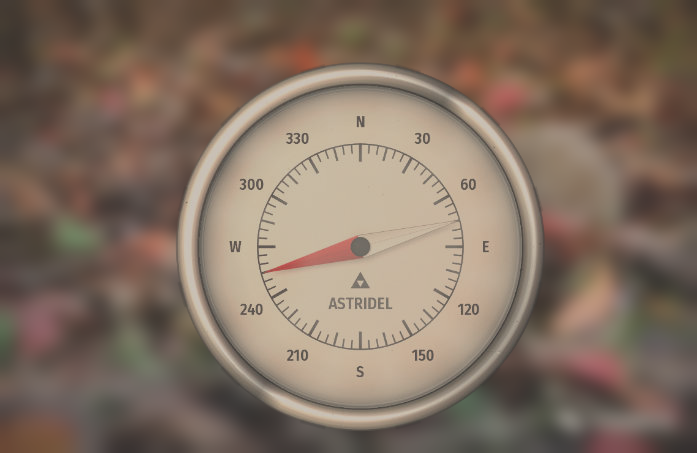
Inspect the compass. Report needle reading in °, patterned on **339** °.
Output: **255** °
